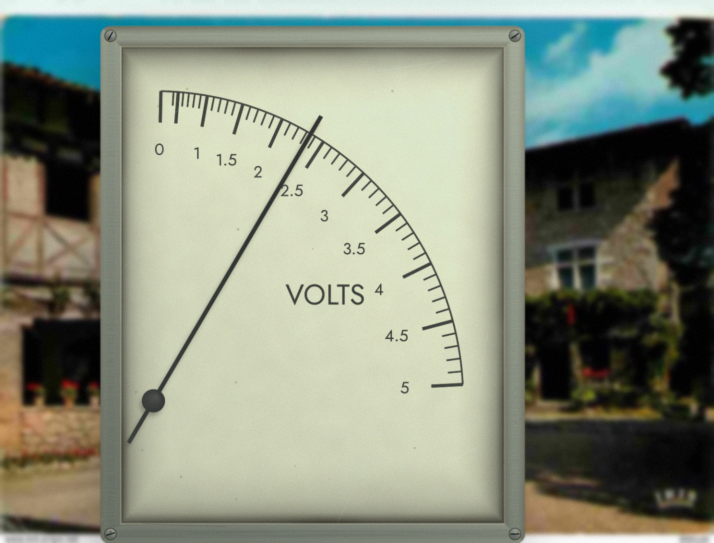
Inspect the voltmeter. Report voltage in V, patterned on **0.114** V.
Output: **2.35** V
